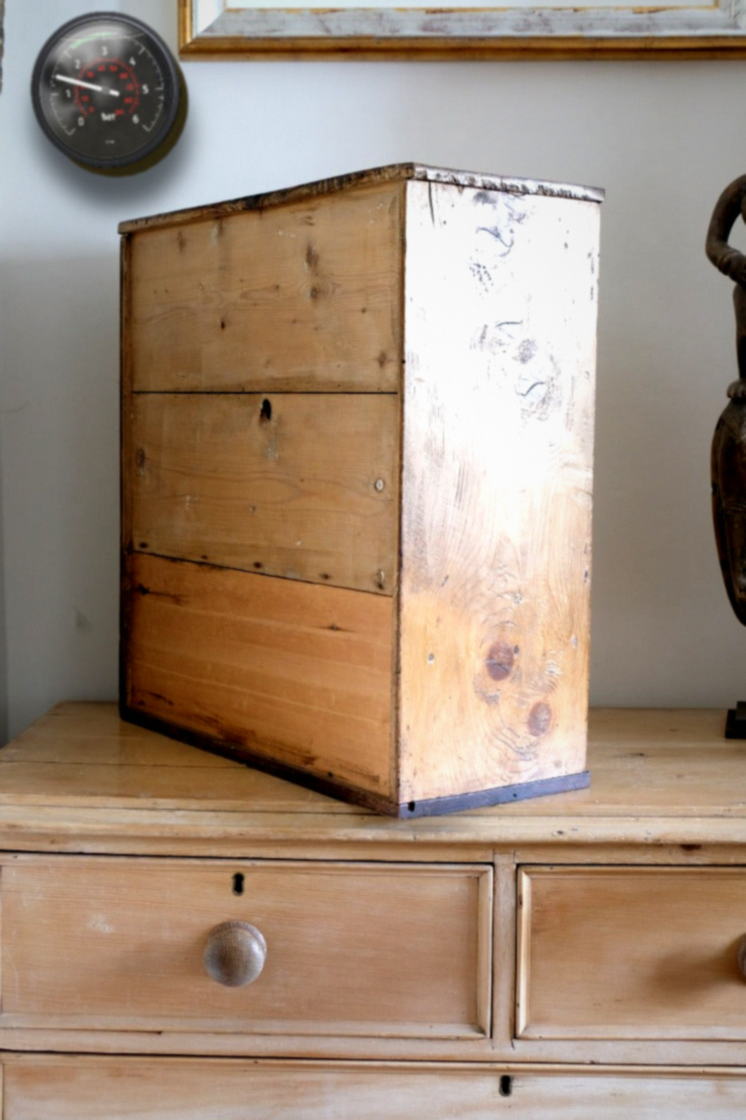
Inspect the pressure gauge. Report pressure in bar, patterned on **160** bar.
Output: **1.4** bar
